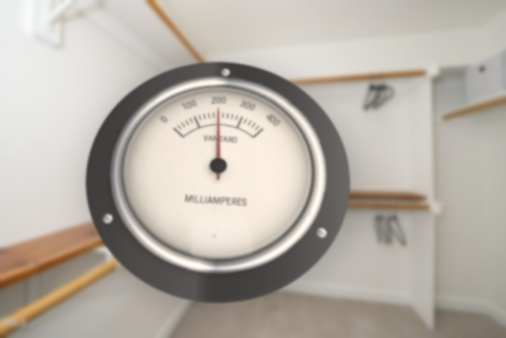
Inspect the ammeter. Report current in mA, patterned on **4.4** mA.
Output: **200** mA
